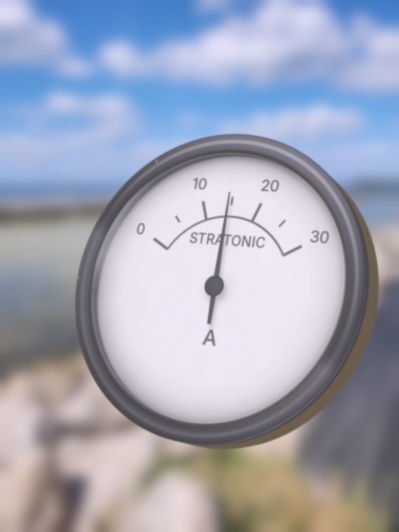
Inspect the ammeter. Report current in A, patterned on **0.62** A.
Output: **15** A
